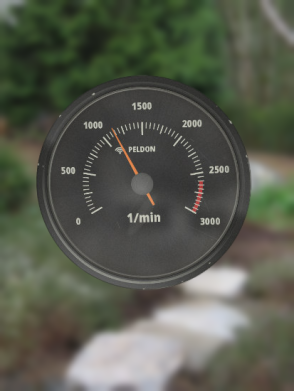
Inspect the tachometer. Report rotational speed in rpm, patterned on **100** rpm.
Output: **1150** rpm
